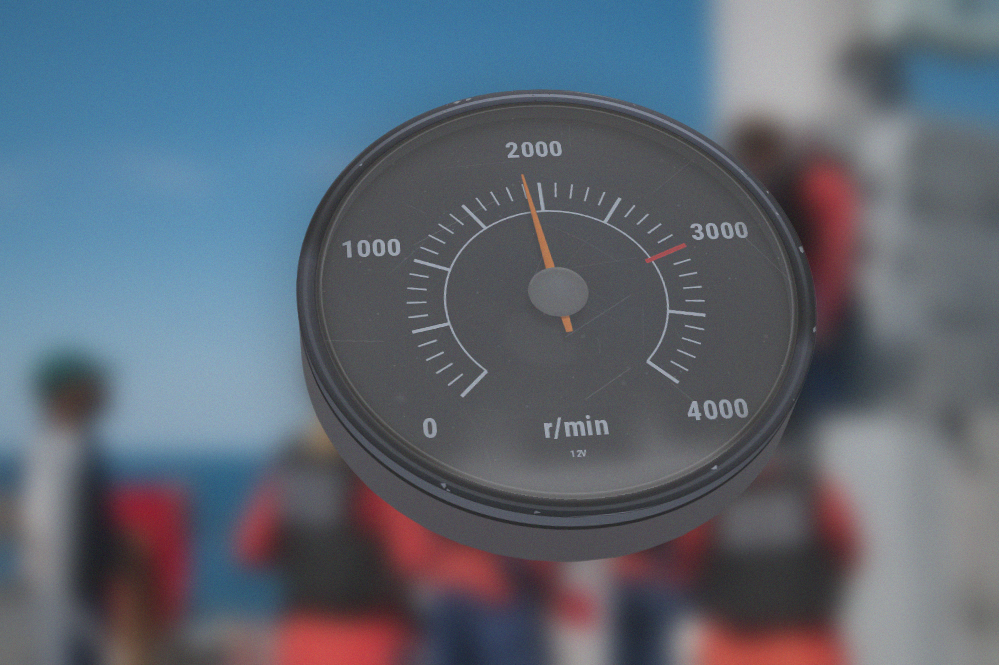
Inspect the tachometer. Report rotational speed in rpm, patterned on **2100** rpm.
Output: **1900** rpm
